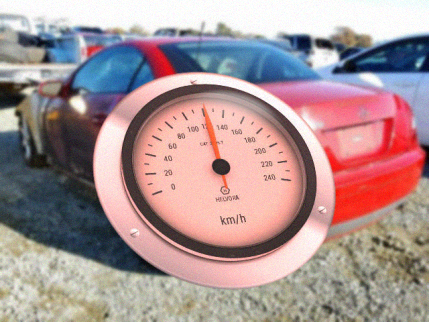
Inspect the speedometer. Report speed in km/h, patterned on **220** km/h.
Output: **120** km/h
